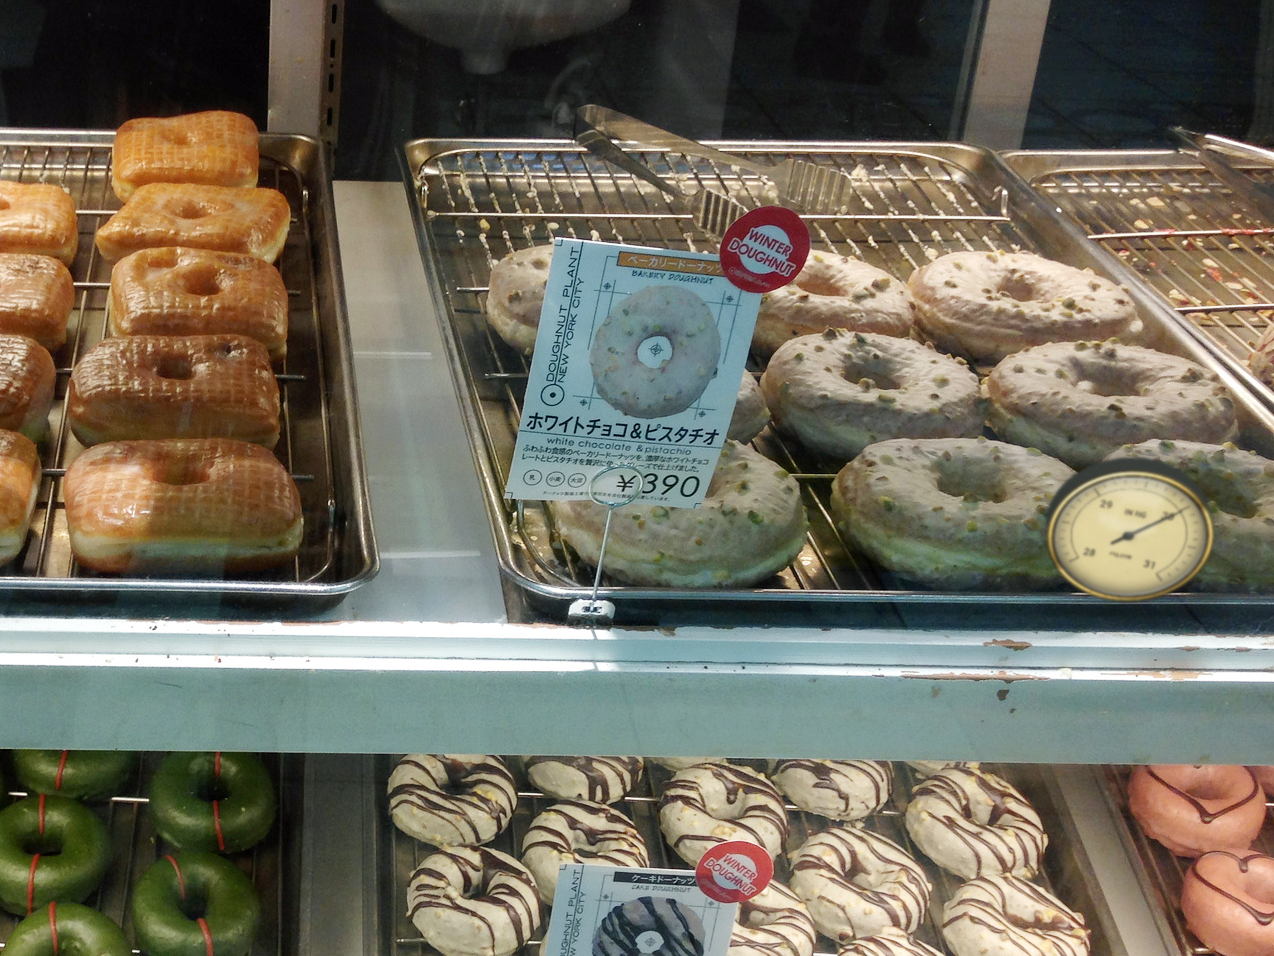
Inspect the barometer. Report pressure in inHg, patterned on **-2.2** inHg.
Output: **30** inHg
